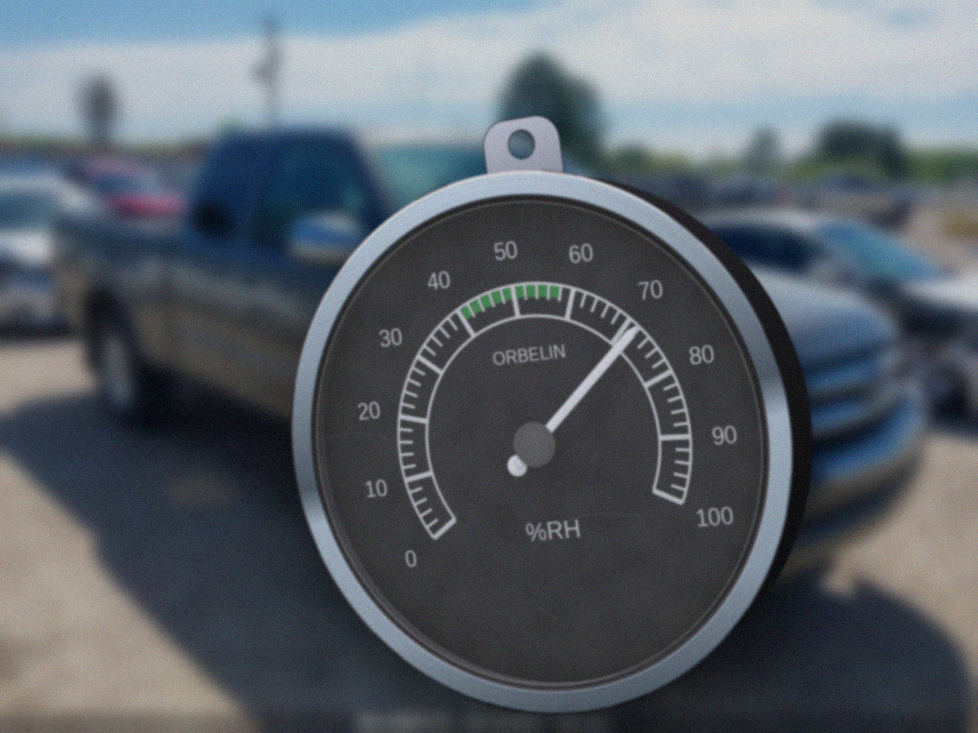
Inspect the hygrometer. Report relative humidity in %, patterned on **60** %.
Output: **72** %
